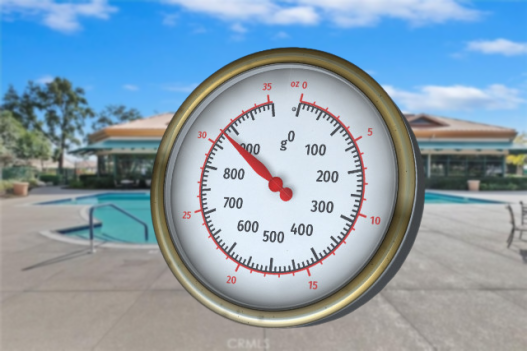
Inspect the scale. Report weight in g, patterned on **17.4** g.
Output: **880** g
